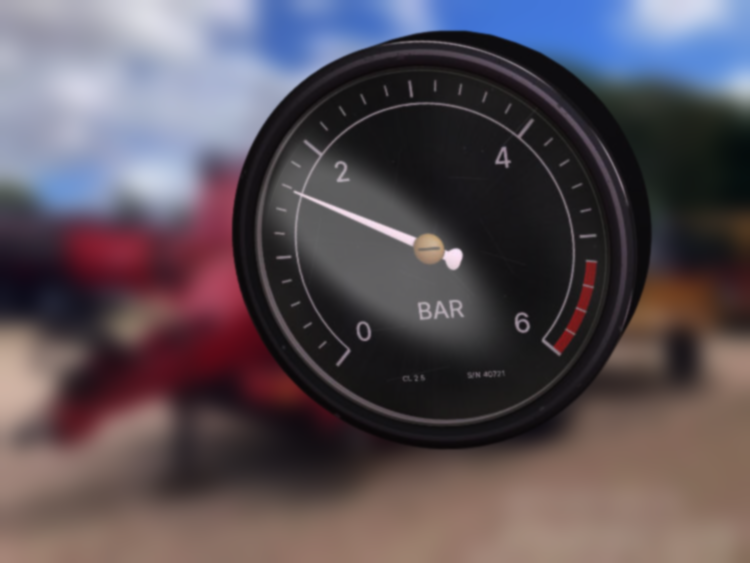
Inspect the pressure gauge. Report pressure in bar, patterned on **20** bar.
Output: **1.6** bar
